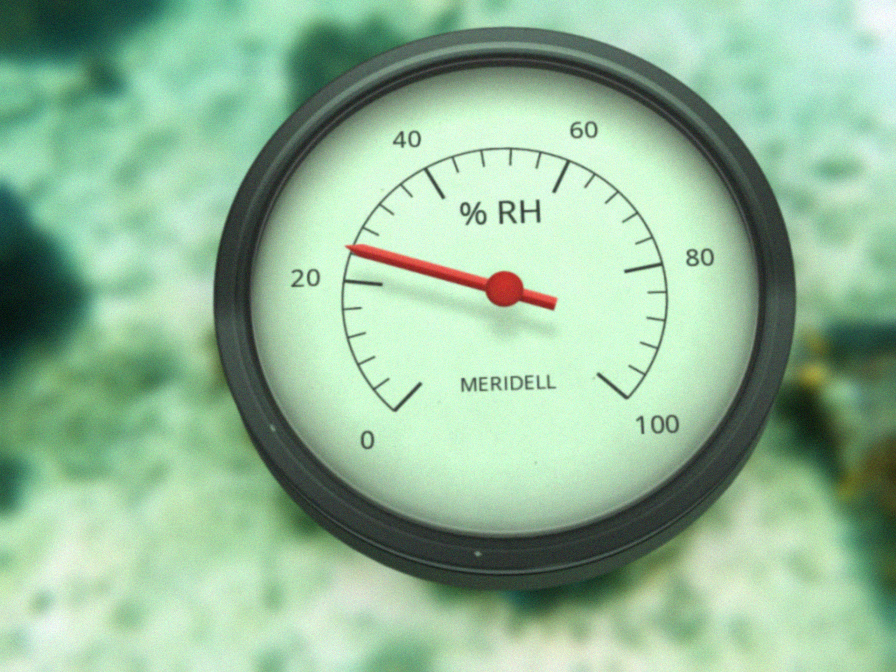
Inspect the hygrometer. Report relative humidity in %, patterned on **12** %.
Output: **24** %
